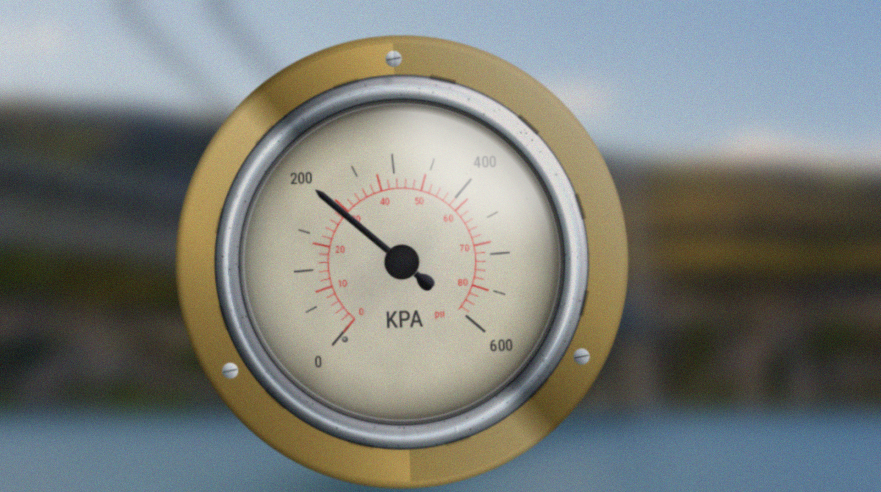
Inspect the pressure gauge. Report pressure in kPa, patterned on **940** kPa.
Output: **200** kPa
